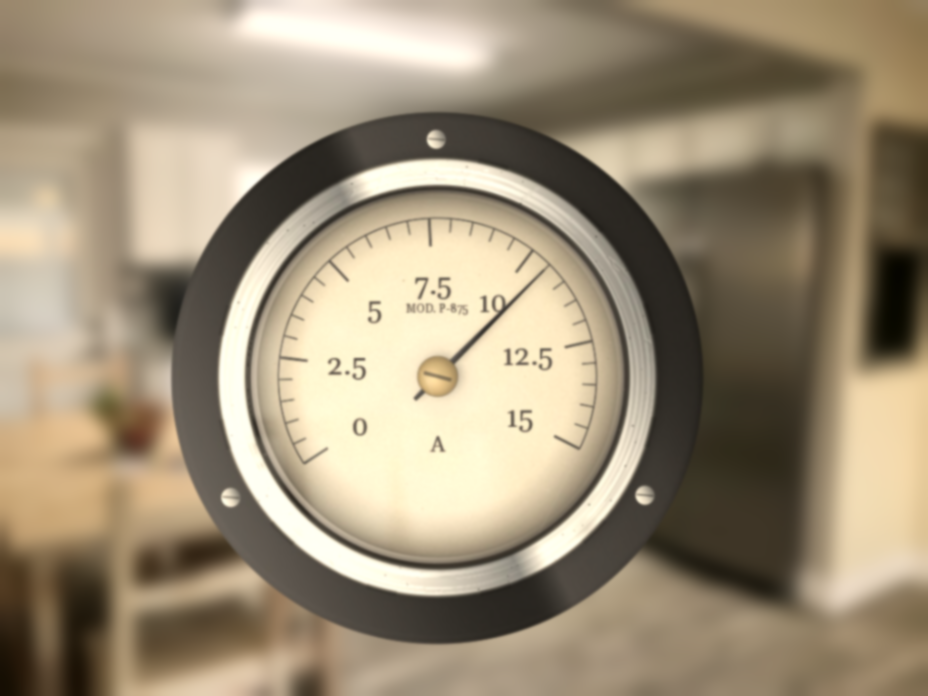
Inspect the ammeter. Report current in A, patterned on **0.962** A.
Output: **10.5** A
